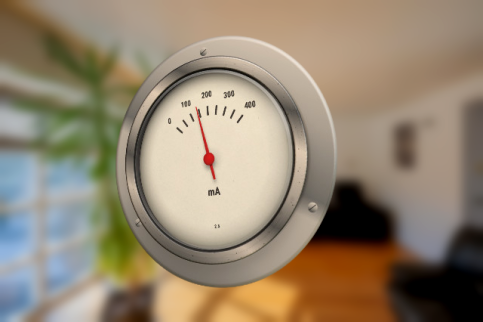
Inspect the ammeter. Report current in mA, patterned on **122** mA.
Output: **150** mA
